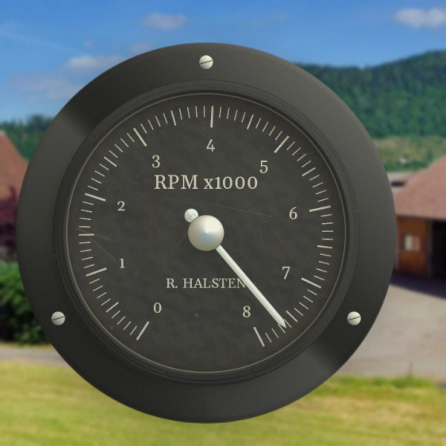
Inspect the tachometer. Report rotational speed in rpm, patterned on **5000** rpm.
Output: **7650** rpm
